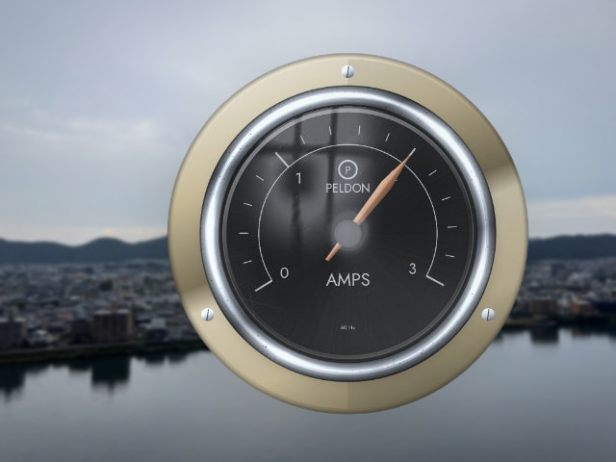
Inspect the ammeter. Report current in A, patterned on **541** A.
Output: **2** A
